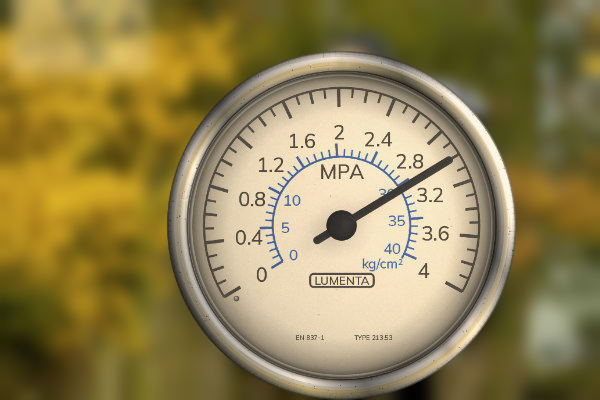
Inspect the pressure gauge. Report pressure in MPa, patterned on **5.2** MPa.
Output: **3** MPa
